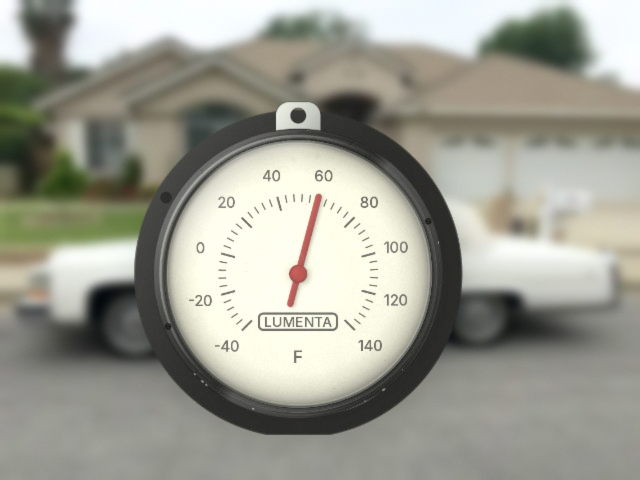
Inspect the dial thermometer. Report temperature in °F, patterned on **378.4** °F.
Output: **60** °F
